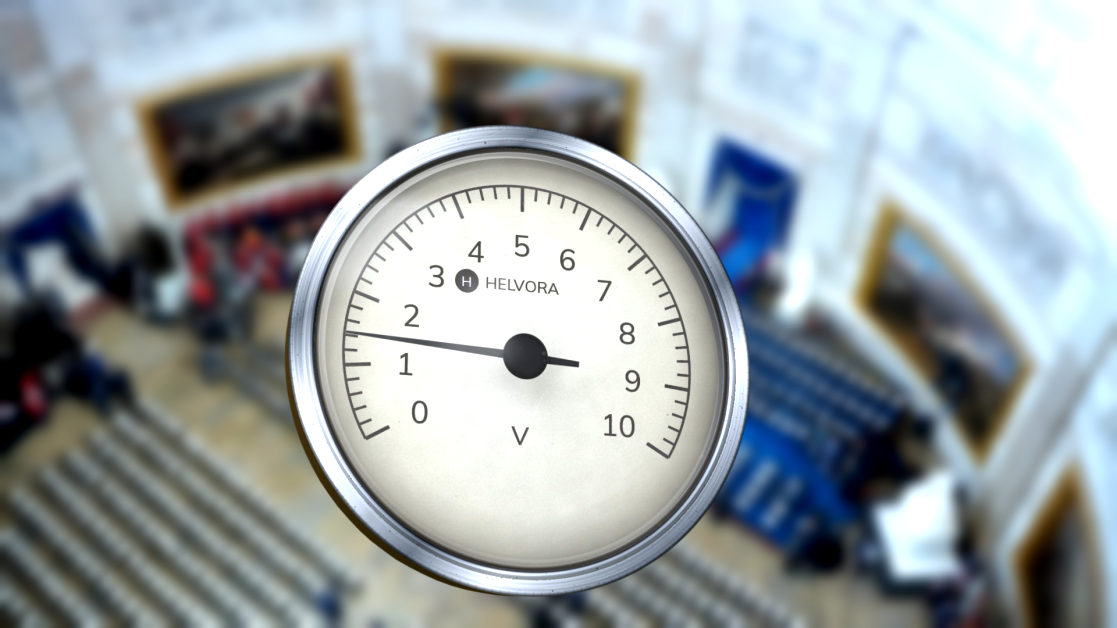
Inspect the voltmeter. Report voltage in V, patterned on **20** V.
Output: **1.4** V
